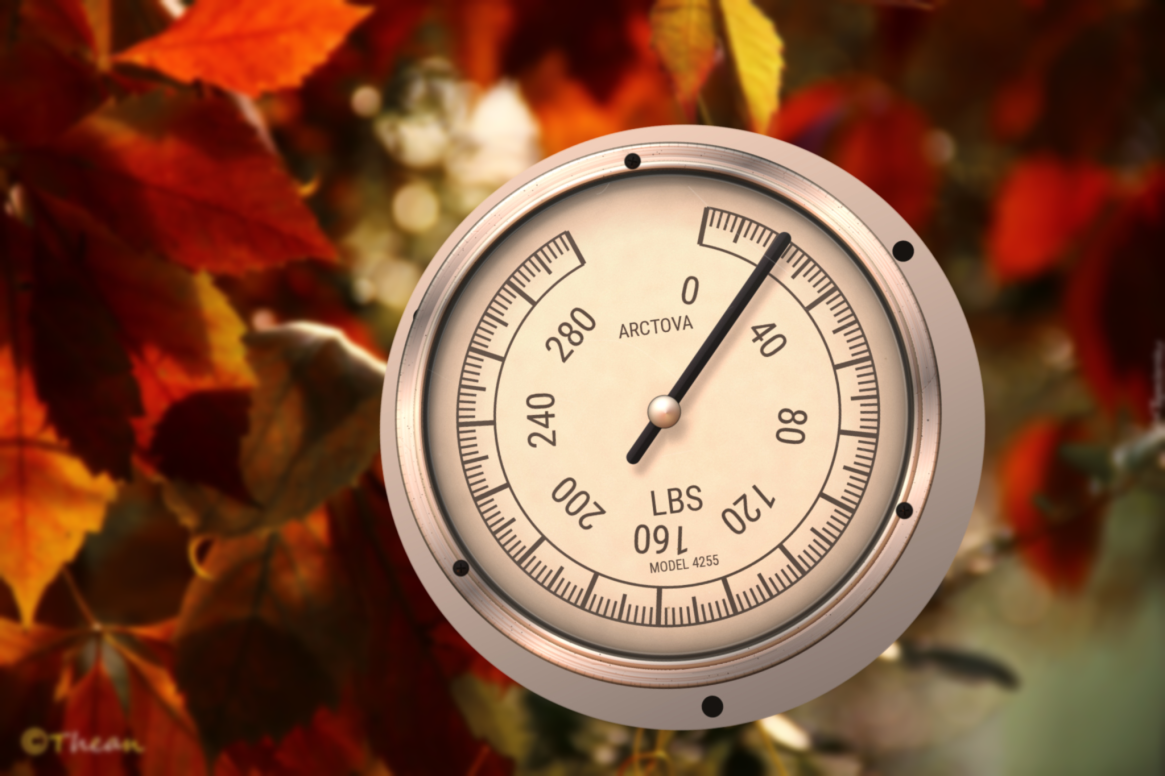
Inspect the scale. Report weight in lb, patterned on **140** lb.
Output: **22** lb
